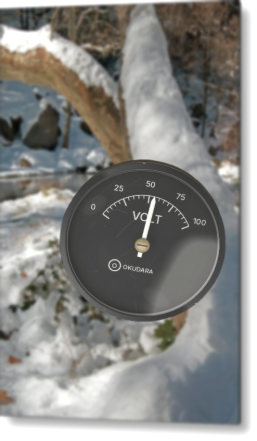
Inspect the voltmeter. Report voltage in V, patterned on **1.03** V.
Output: **55** V
